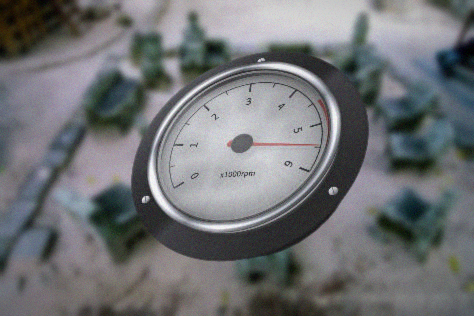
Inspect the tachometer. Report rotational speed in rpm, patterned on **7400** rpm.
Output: **5500** rpm
